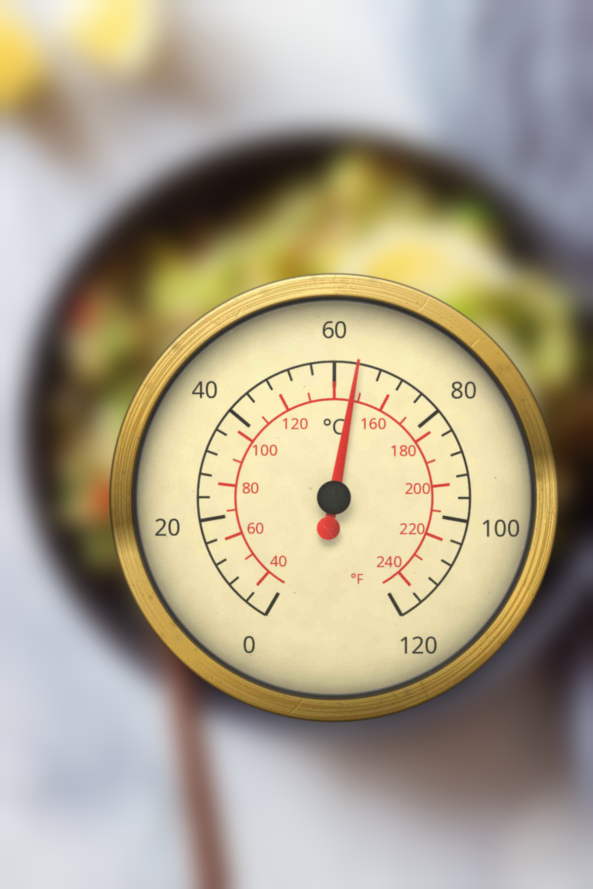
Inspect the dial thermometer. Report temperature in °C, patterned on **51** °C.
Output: **64** °C
